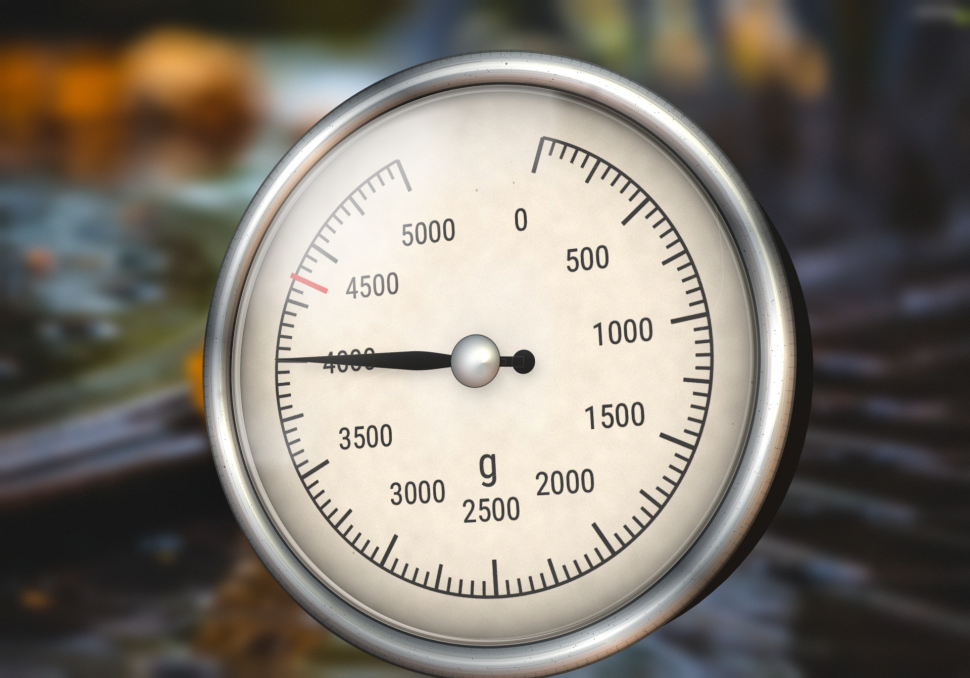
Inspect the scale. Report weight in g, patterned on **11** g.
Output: **4000** g
